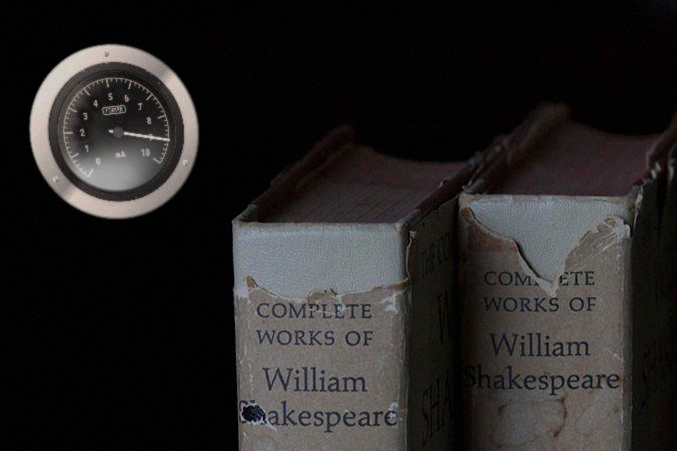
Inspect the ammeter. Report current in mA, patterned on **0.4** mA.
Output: **9** mA
